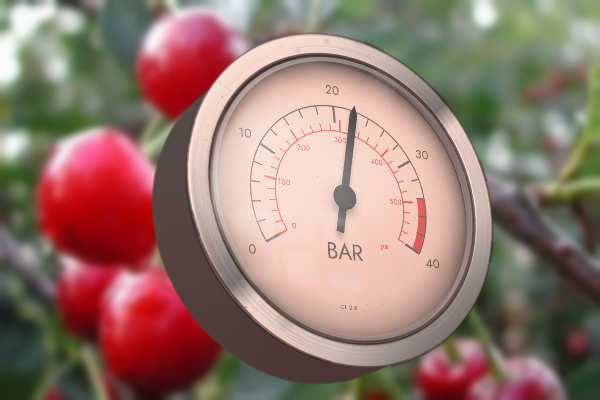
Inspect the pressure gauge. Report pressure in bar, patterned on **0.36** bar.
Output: **22** bar
